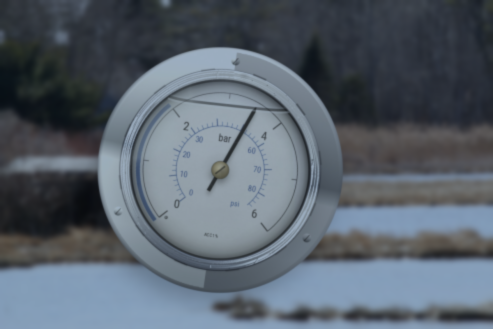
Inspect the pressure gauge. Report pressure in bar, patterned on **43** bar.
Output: **3.5** bar
